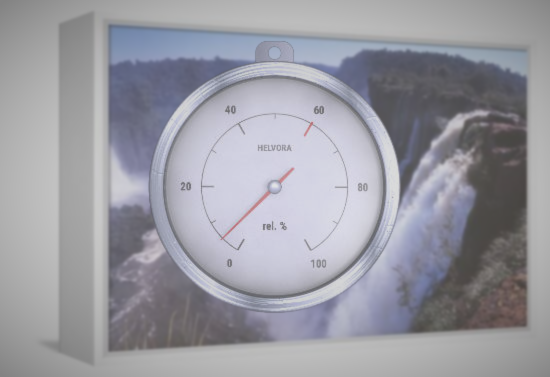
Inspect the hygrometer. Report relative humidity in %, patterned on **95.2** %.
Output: **5** %
